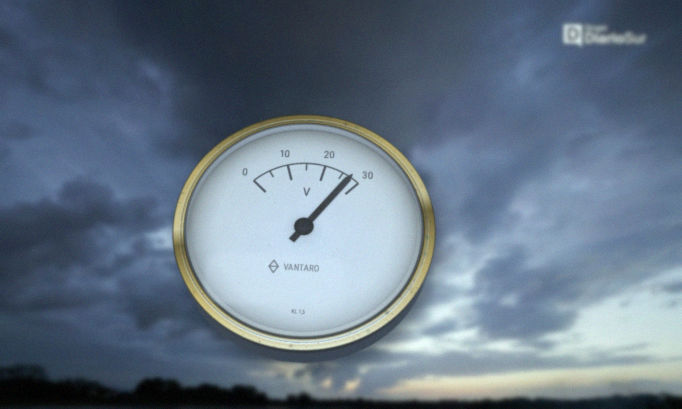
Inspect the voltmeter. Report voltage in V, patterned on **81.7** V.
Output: **27.5** V
